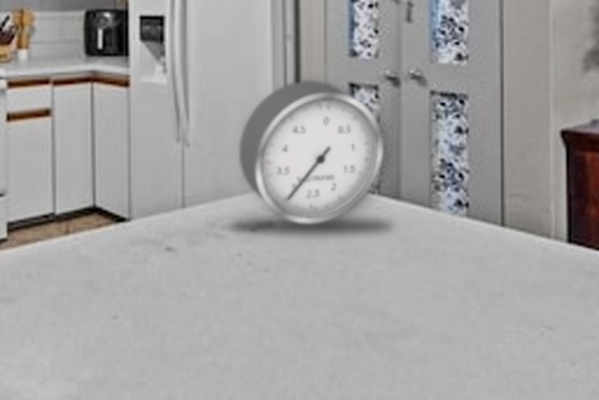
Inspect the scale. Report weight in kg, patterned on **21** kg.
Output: **3** kg
